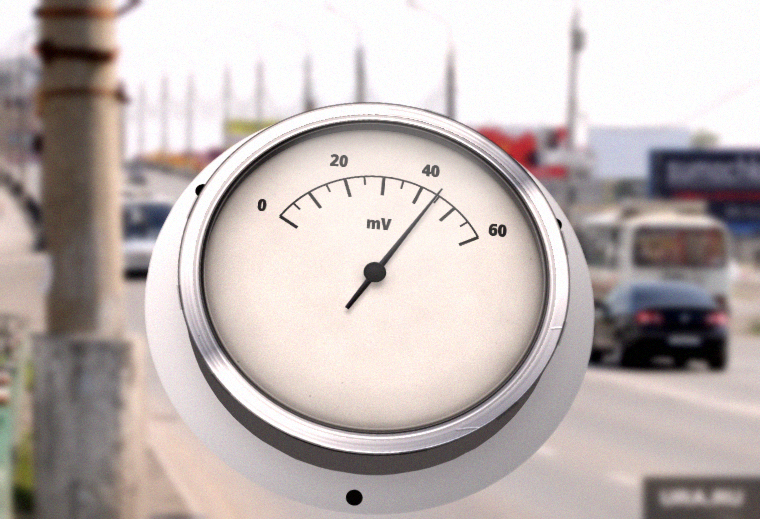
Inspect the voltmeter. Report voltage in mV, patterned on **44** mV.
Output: **45** mV
